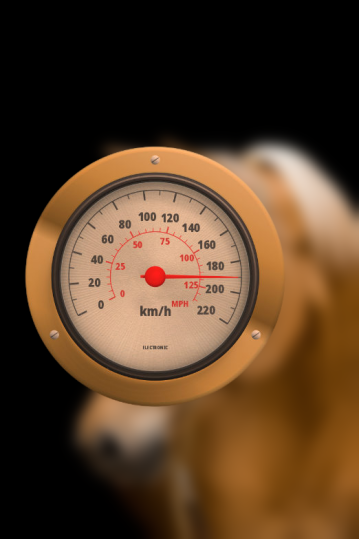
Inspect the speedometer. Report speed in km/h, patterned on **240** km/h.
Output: **190** km/h
